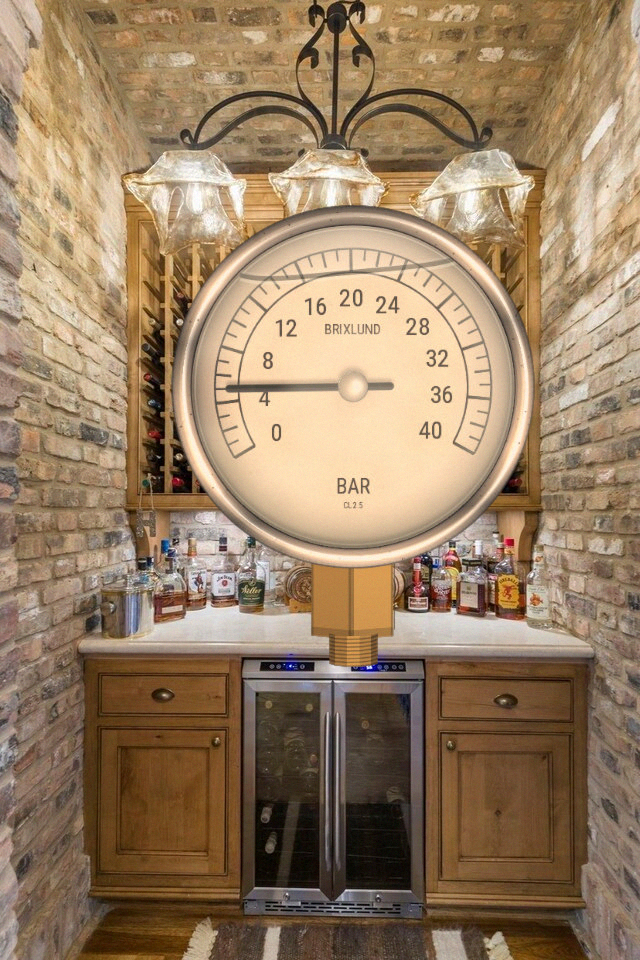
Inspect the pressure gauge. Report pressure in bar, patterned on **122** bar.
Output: **5** bar
